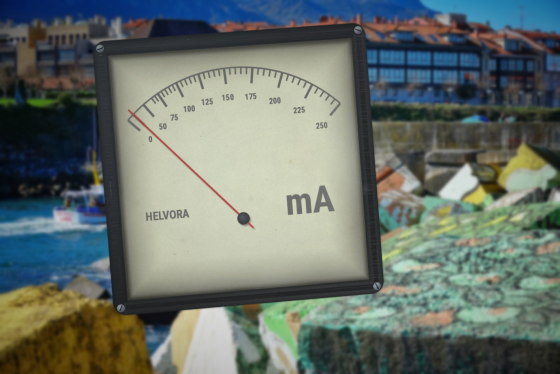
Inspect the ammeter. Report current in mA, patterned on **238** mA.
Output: **25** mA
